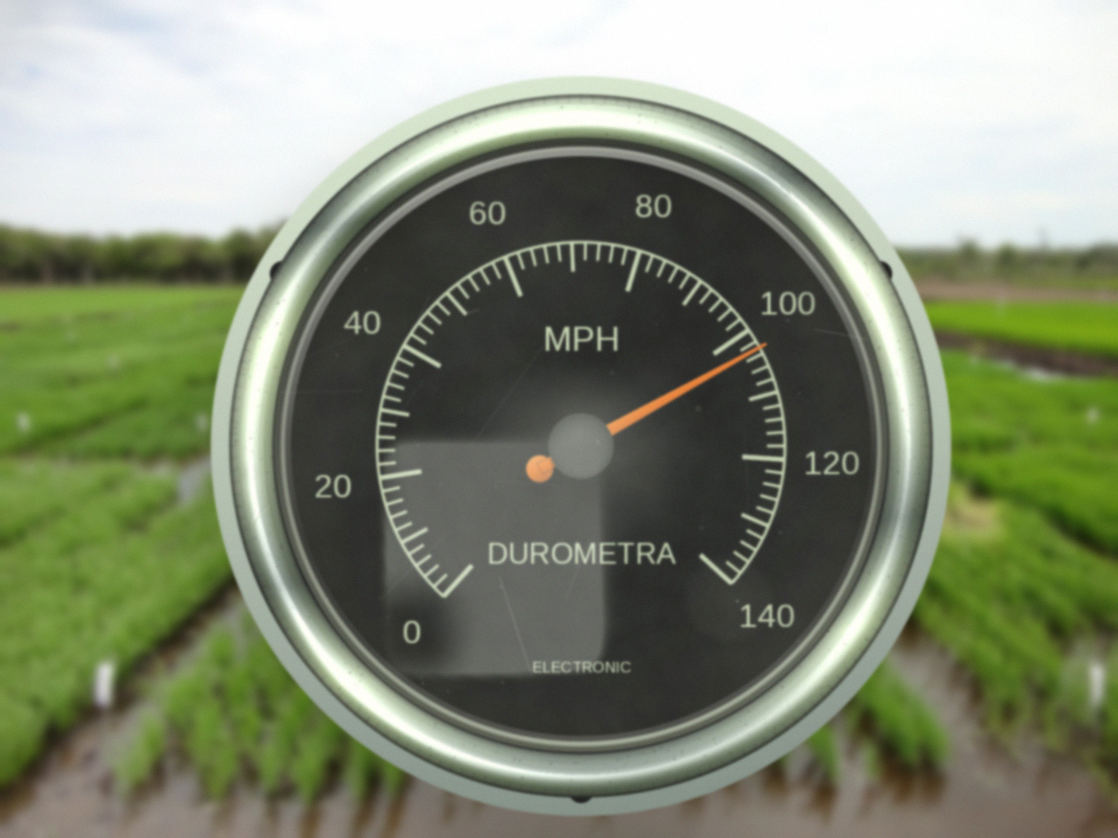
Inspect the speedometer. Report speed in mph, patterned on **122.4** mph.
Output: **103** mph
